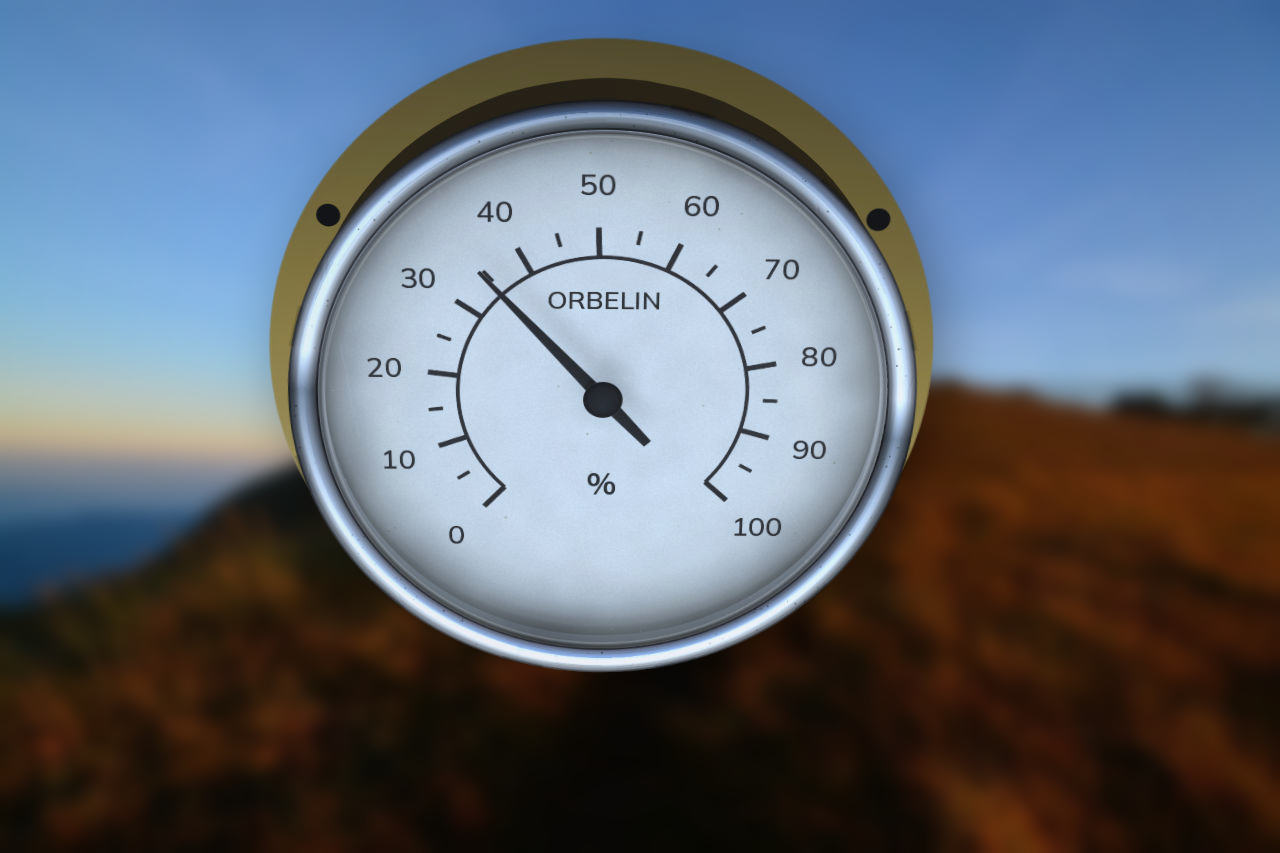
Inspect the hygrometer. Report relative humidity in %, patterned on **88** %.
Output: **35** %
